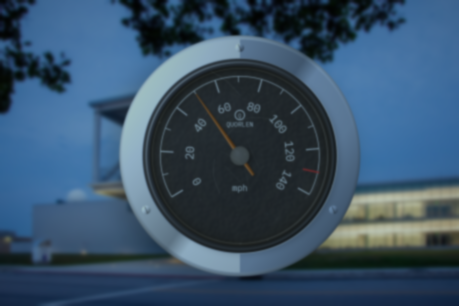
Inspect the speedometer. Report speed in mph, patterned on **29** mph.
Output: **50** mph
